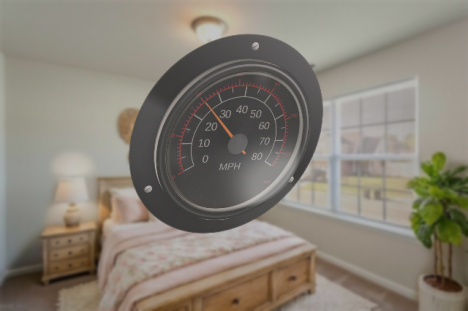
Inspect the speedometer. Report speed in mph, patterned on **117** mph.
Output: **25** mph
